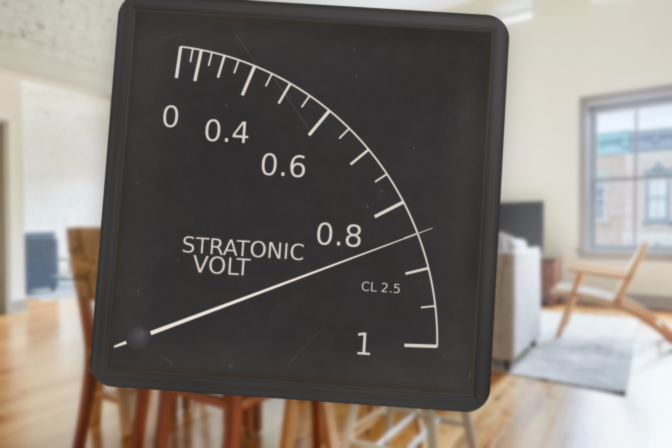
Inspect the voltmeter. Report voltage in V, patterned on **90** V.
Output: **0.85** V
